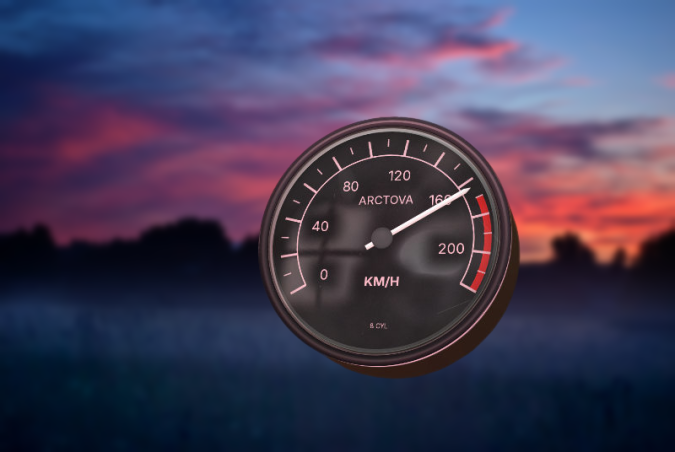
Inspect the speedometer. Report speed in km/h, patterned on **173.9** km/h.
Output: **165** km/h
